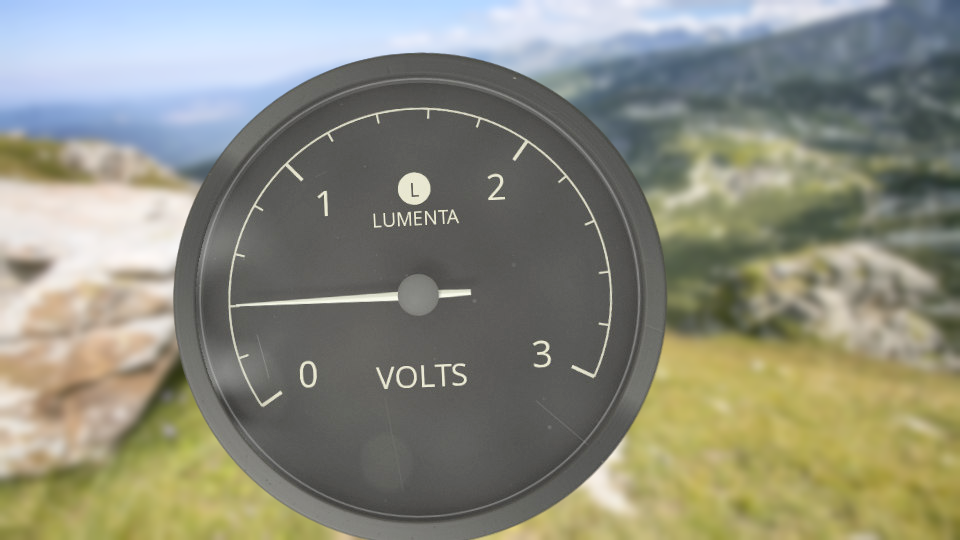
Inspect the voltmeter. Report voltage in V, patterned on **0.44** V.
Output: **0.4** V
